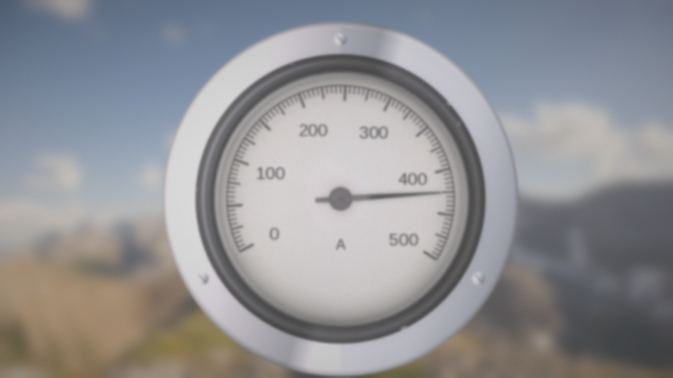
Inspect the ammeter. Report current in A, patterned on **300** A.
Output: **425** A
